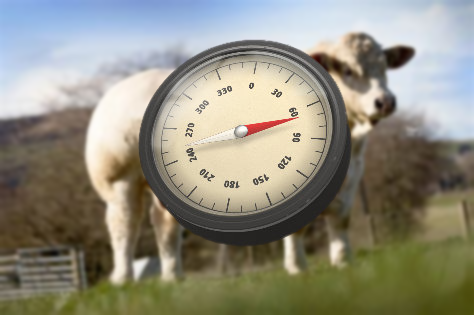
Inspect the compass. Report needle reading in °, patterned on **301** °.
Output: **70** °
